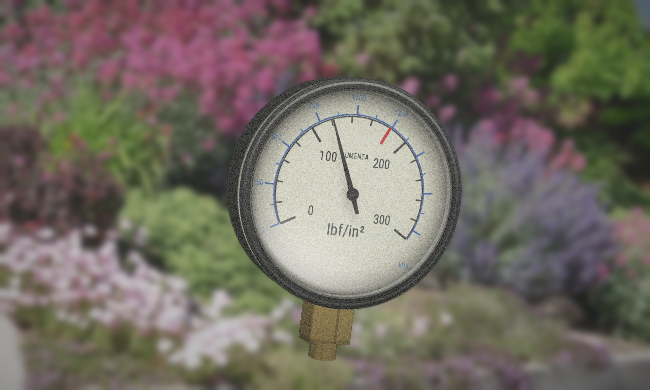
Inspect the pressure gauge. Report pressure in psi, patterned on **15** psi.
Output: **120** psi
